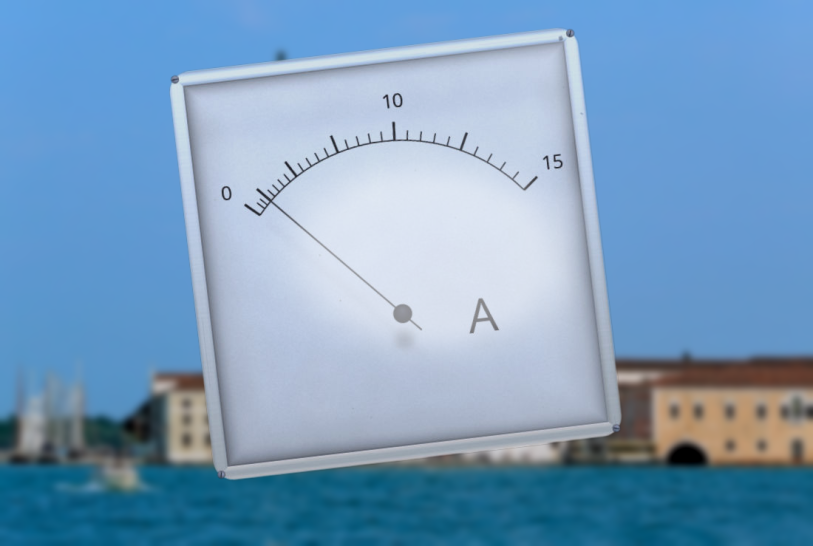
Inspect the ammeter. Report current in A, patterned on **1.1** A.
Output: **2.5** A
